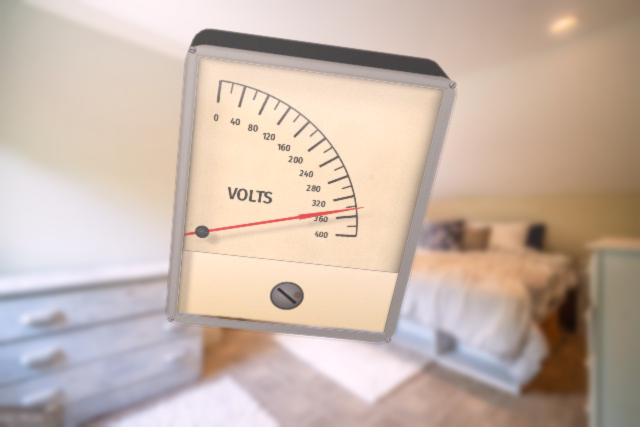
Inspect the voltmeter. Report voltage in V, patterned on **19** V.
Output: **340** V
